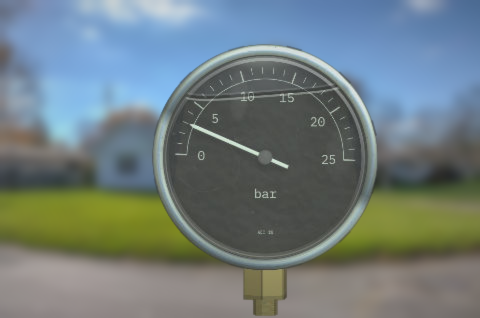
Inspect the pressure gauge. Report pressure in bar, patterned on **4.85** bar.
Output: **3** bar
